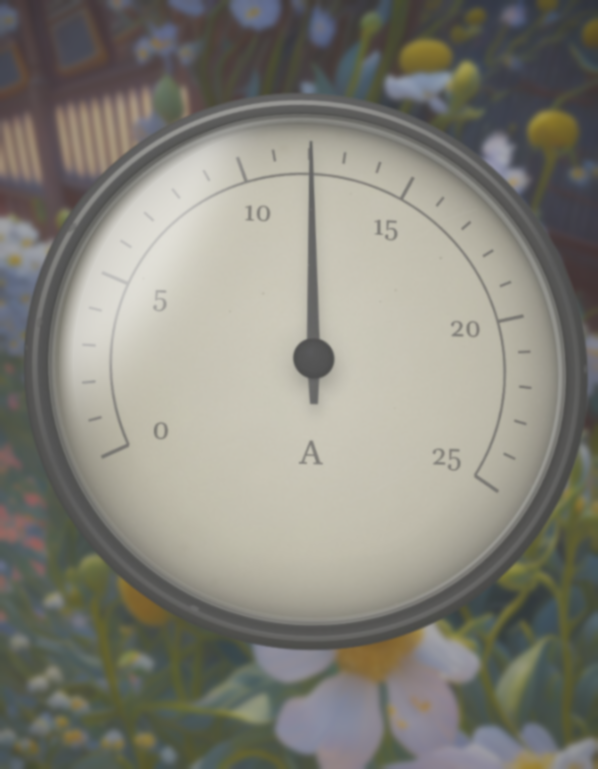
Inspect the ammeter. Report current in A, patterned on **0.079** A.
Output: **12** A
